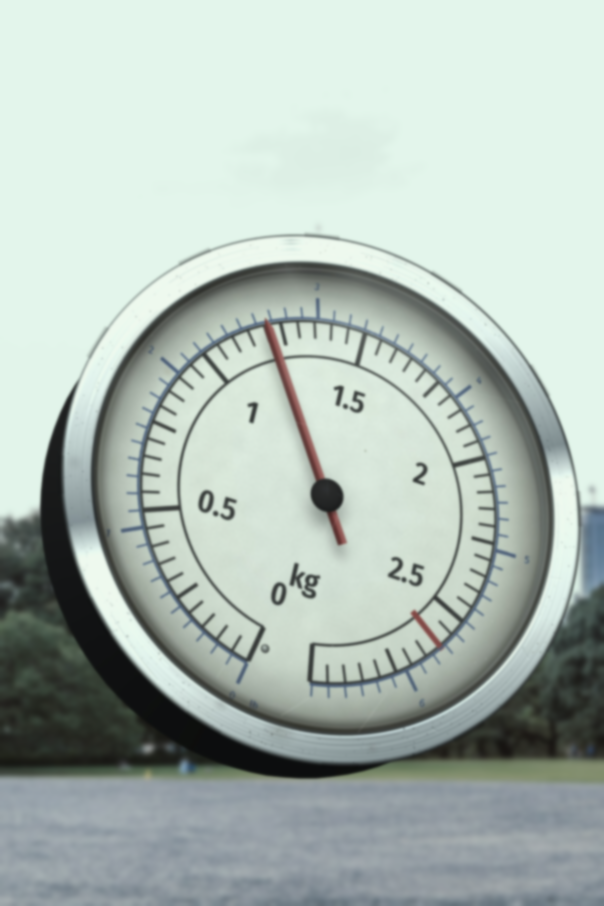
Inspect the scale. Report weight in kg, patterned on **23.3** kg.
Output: **1.2** kg
